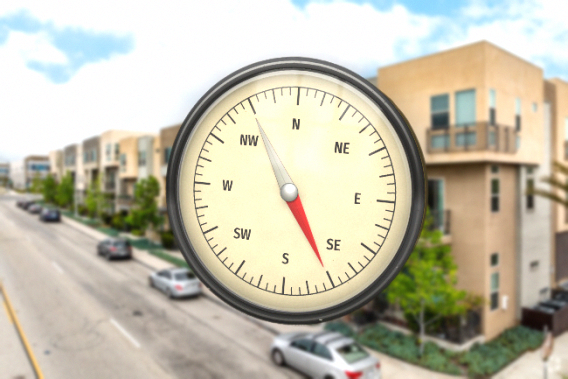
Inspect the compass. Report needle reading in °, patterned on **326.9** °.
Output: **150** °
